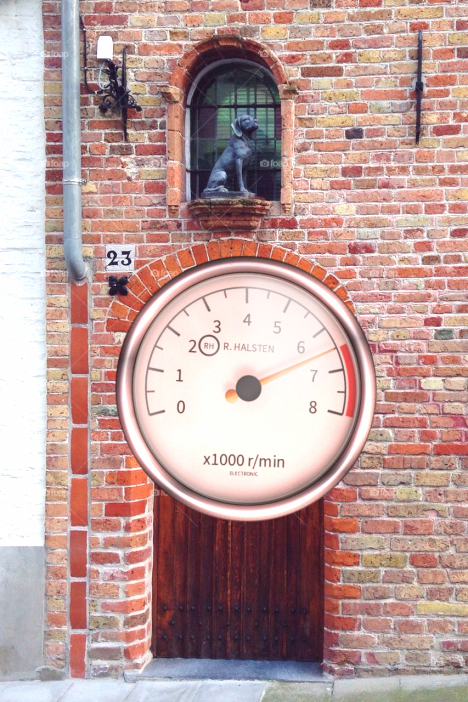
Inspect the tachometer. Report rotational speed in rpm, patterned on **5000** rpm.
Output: **6500** rpm
